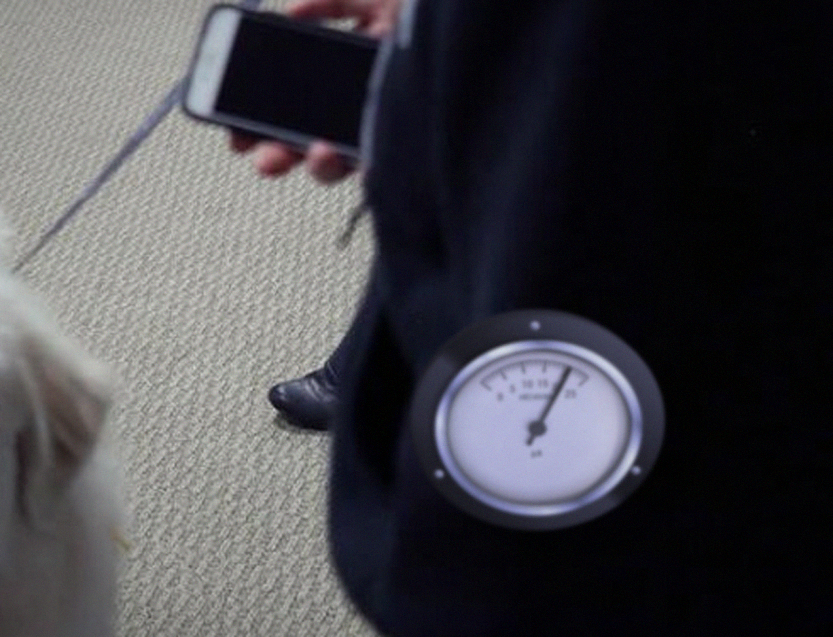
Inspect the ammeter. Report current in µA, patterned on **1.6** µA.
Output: **20** µA
